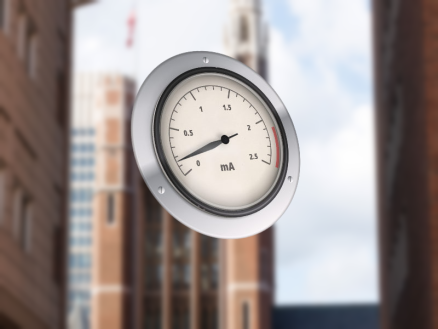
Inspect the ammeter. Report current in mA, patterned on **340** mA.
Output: **0.15** mA
